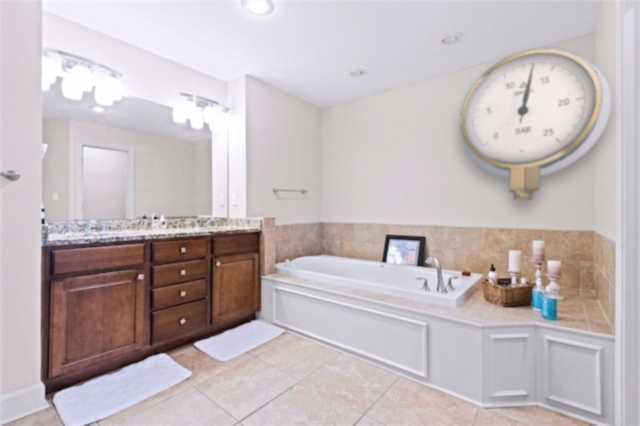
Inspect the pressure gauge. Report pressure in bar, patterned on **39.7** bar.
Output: **13** bar
